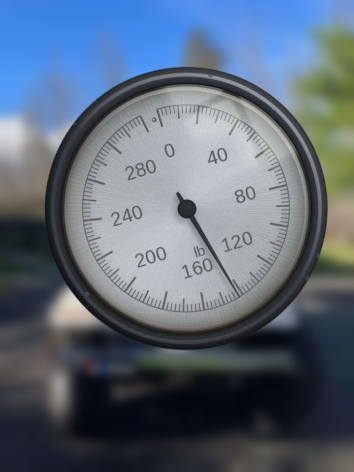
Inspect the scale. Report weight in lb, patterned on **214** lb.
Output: **142** lb
